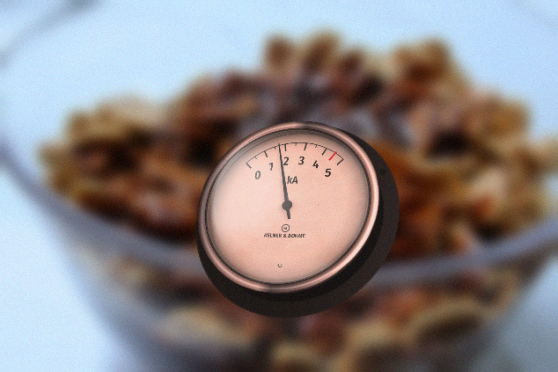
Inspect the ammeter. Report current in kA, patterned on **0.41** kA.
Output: **1.75** kA
